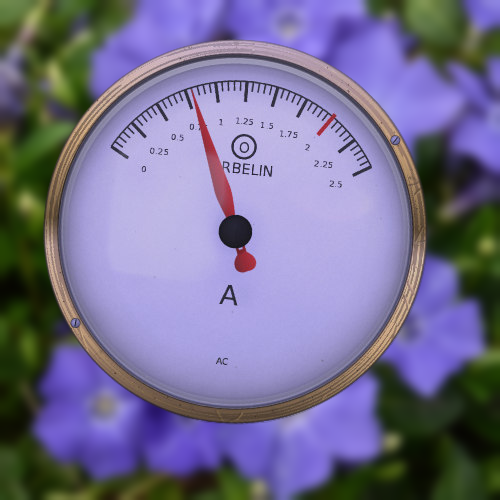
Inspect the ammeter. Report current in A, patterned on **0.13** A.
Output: **0.8** A
